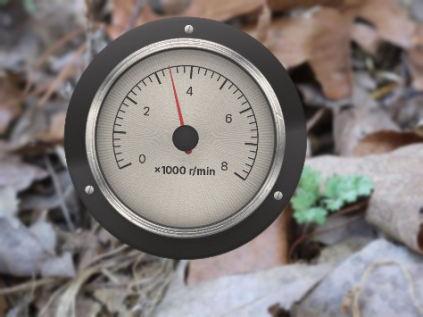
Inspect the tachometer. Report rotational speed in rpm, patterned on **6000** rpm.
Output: **3400** rpm
